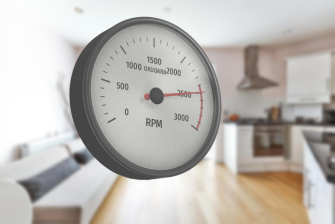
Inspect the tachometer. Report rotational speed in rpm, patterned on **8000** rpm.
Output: **2500** rpm
